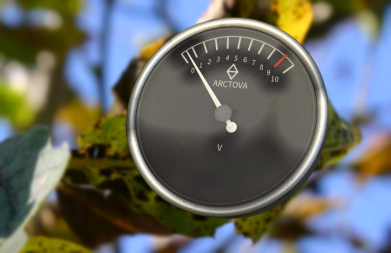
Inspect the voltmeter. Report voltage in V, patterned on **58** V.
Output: **0.5** V
